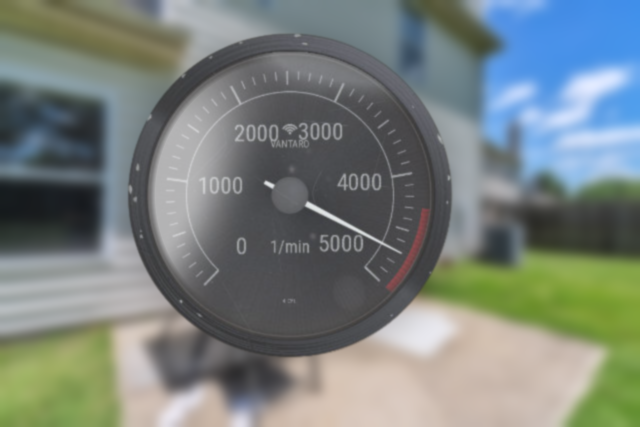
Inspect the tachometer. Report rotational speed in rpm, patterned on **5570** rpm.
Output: **4700** rpm
